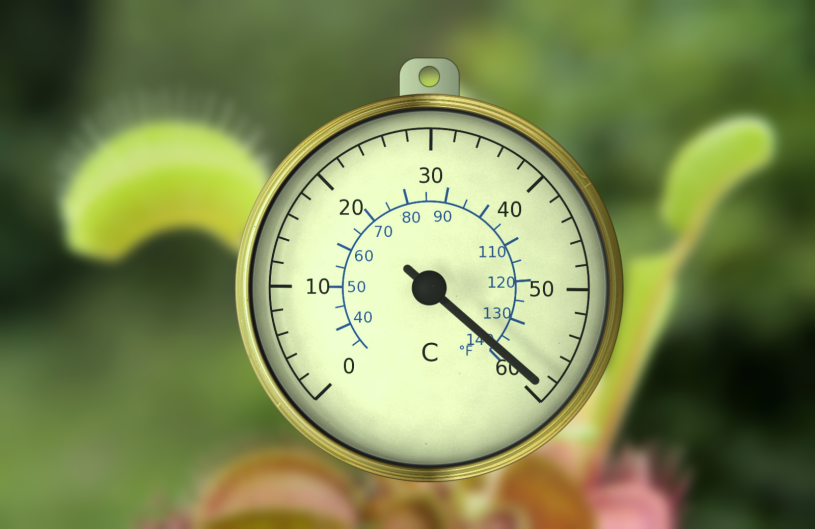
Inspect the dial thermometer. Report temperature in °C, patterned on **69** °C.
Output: **59** °C
